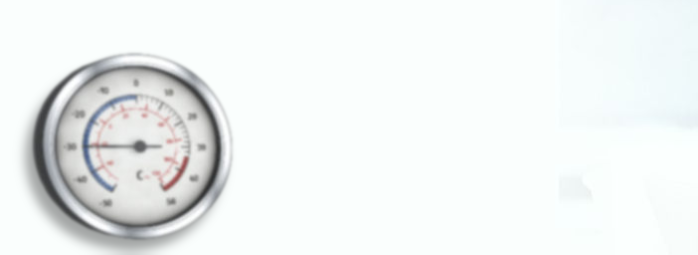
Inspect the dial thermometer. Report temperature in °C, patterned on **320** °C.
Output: **-30** °C
